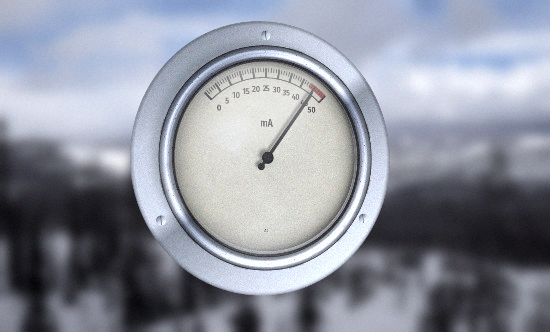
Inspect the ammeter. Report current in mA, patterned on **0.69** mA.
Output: **45** mA
